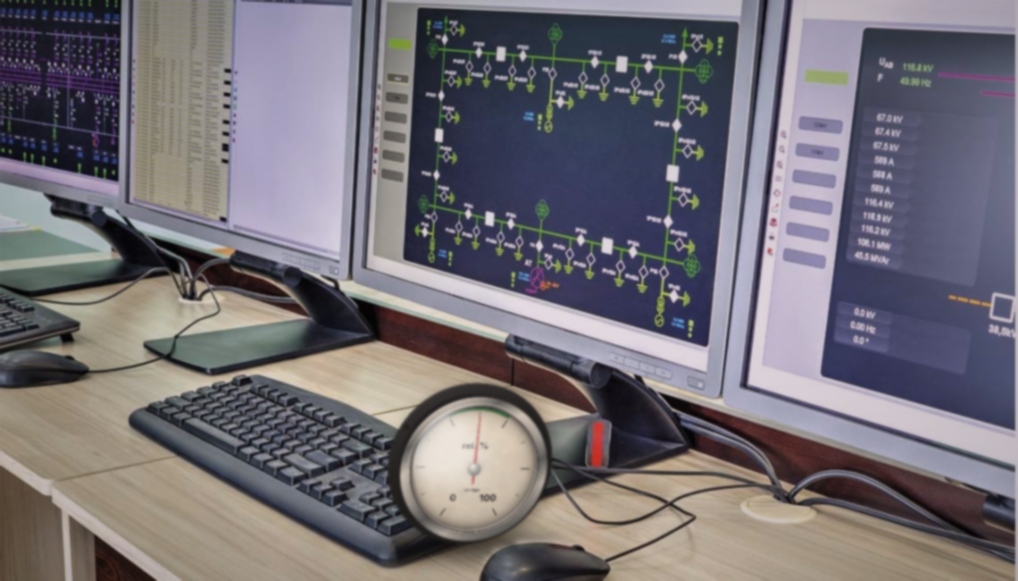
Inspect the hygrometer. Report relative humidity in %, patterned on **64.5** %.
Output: **50** %
